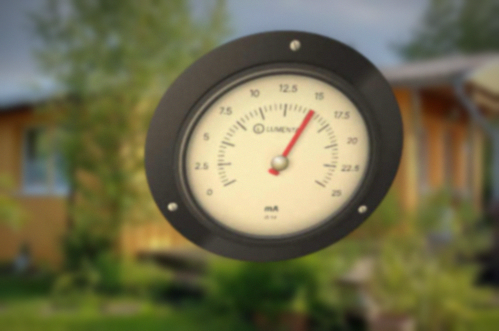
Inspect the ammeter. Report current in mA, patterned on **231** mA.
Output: **15** mA
